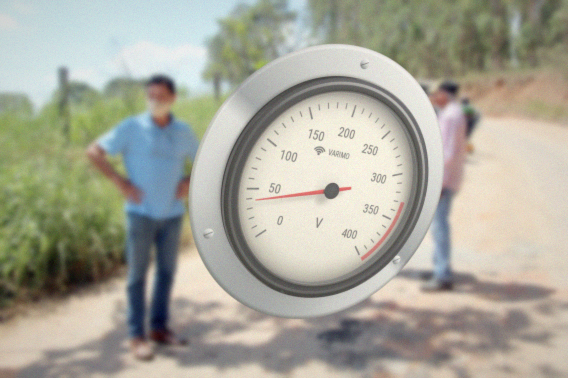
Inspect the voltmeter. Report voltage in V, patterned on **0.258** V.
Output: **40** V
